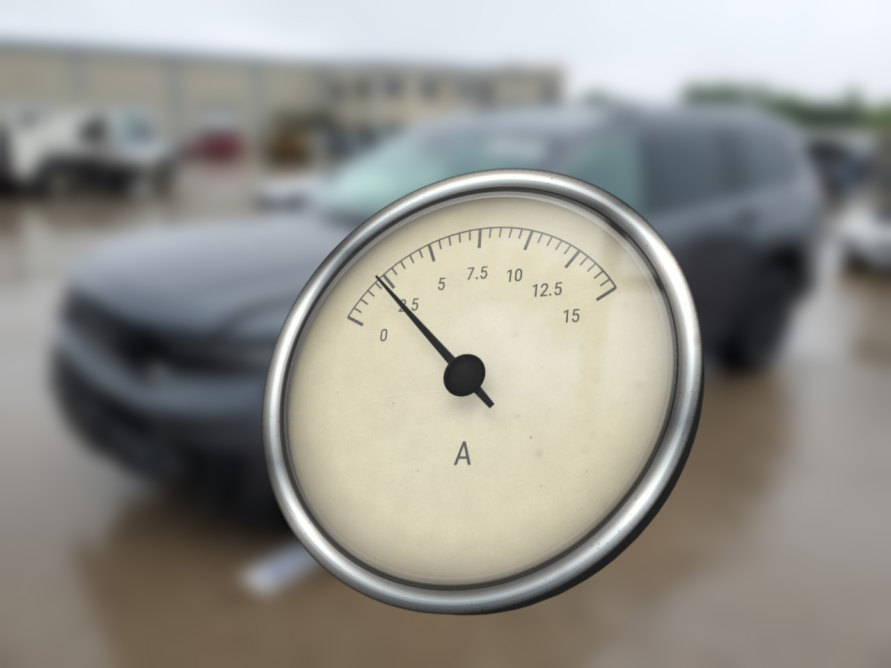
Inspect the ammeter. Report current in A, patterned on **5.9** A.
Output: **2.25** A
